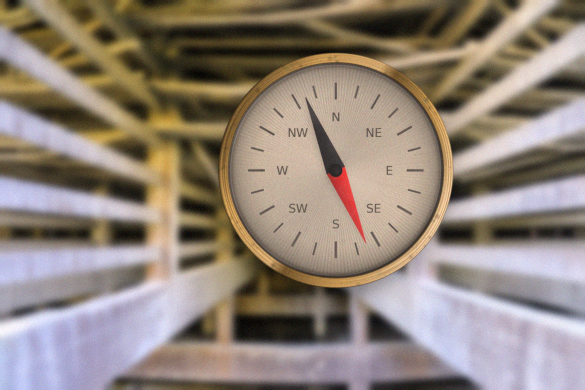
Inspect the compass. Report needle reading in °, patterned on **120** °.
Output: **157.5** °
